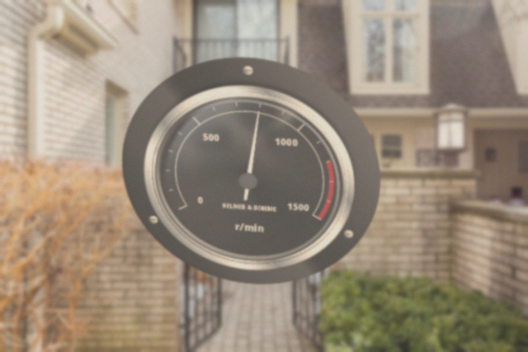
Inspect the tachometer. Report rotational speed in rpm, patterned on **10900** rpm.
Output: **800** rpm
